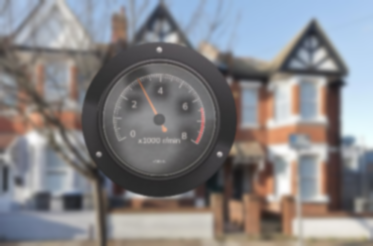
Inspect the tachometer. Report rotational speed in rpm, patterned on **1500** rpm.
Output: **3000** rpm
